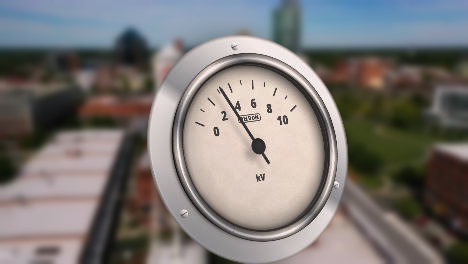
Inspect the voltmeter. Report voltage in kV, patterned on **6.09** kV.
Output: **3** kV
